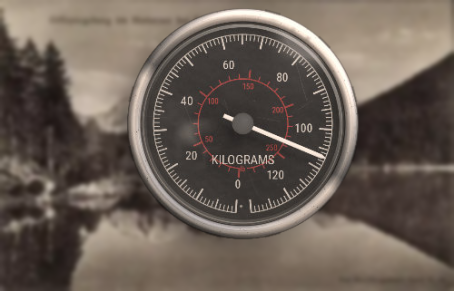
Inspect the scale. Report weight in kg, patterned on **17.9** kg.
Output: **107** kg
